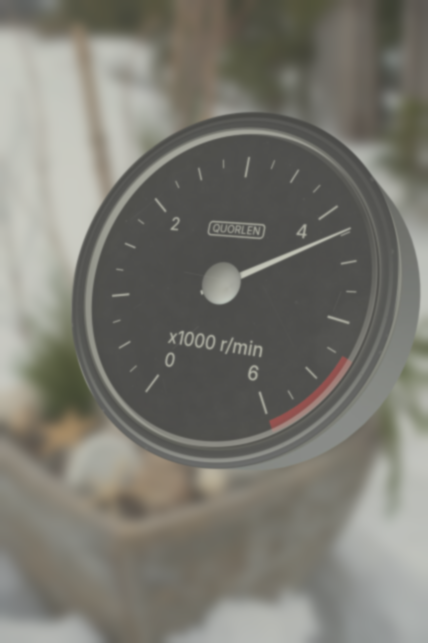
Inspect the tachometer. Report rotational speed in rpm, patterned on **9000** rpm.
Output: **4250** rpm
